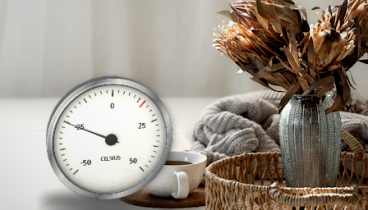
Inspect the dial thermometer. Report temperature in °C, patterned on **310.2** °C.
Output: **-25** °C
